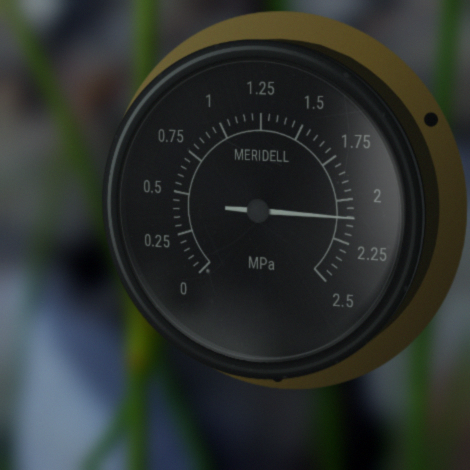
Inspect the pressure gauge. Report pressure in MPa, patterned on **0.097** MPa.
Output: **2.1** MPa
